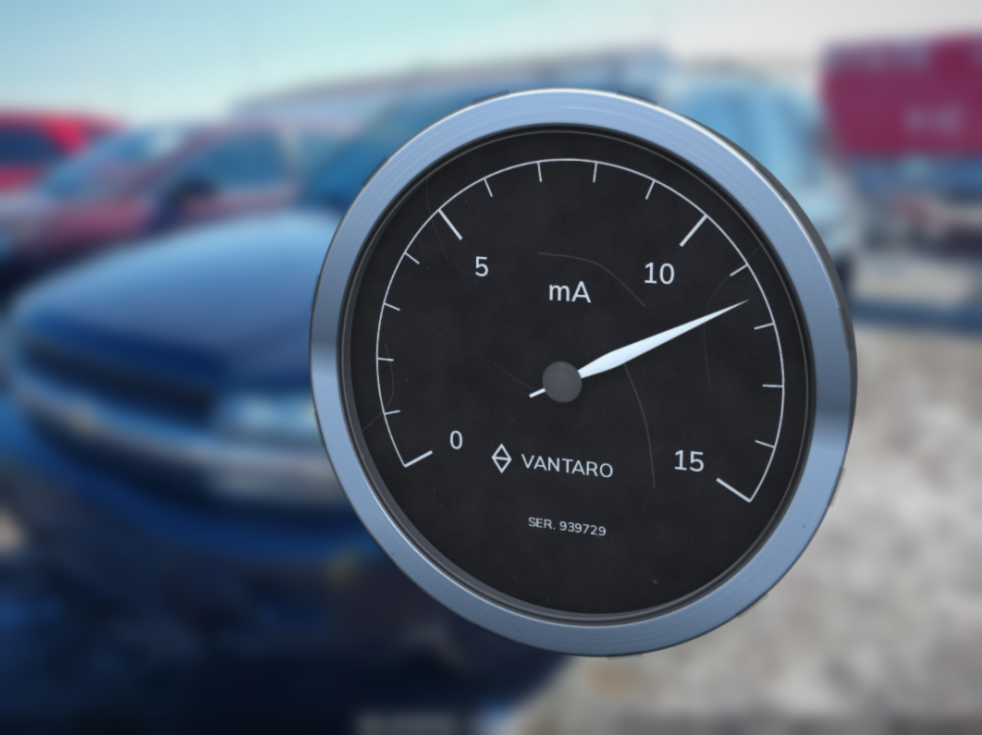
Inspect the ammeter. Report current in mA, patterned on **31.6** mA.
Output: **11.5** mA
